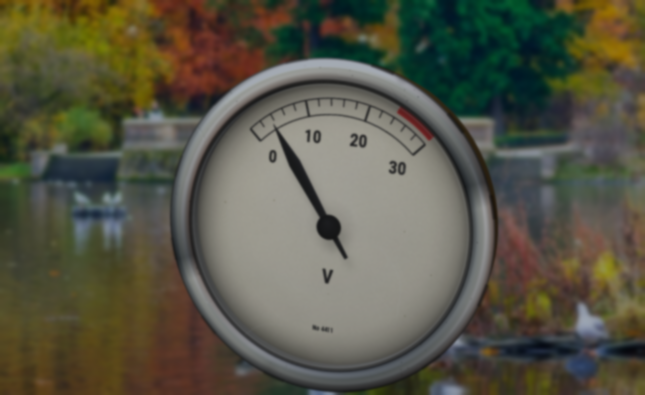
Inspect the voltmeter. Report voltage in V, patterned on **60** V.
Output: **4** V
